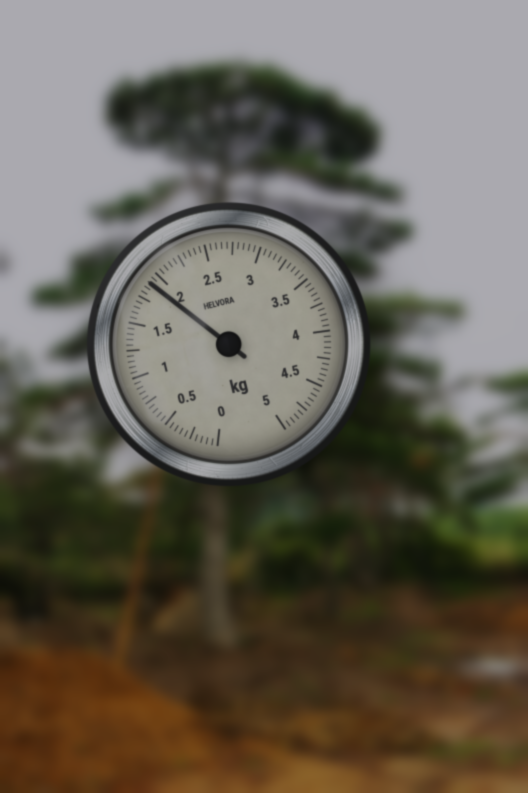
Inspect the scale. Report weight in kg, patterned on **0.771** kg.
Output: **1.9** kg
